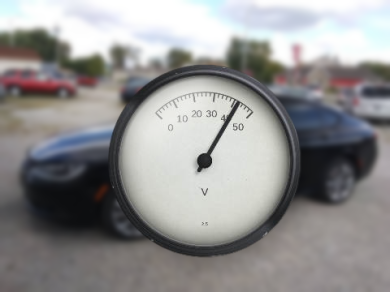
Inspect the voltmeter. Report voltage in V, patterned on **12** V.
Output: **42** V
